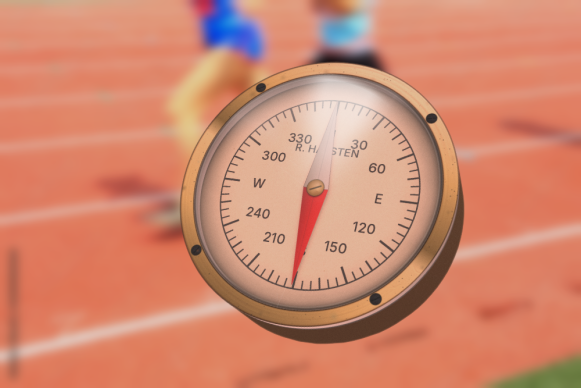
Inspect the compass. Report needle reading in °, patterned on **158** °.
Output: **180** °
